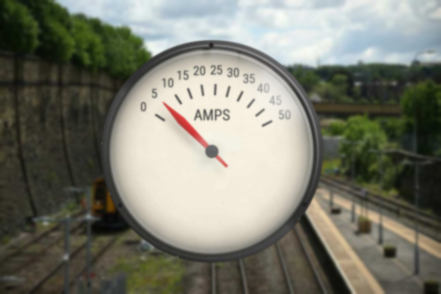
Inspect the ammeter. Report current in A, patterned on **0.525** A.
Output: **5** A
